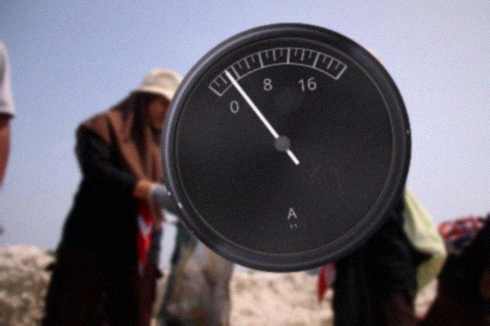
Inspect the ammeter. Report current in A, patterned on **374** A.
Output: **3** A
